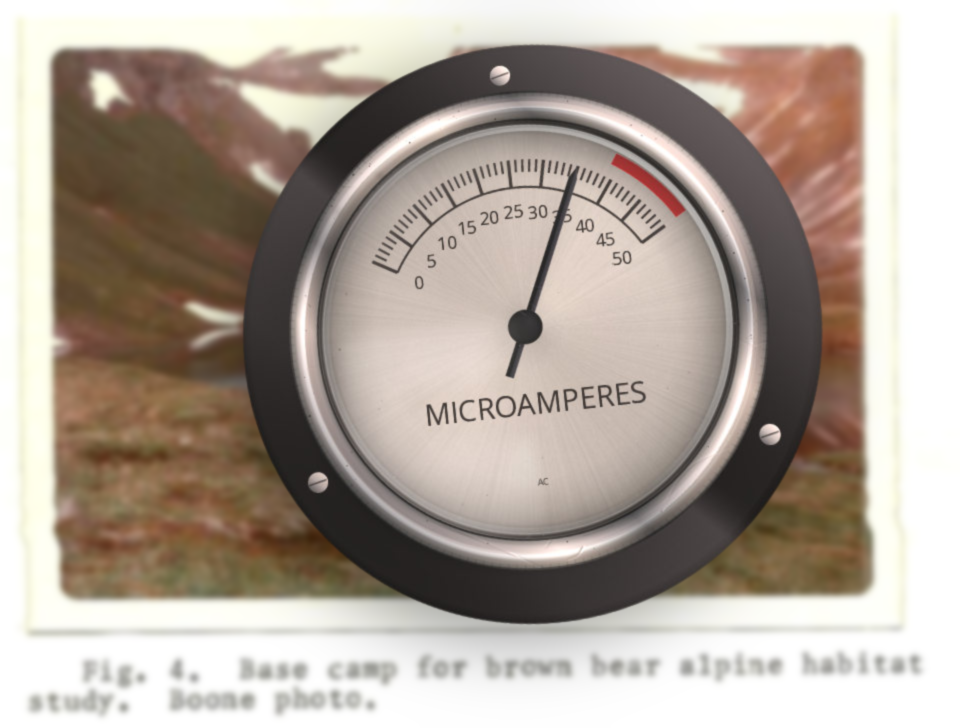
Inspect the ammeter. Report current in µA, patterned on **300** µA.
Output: **35** µA
